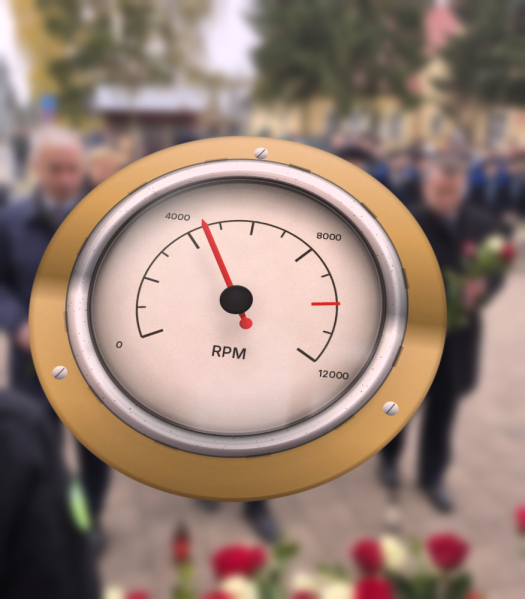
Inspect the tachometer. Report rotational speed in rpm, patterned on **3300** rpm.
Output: **4500** rpm
